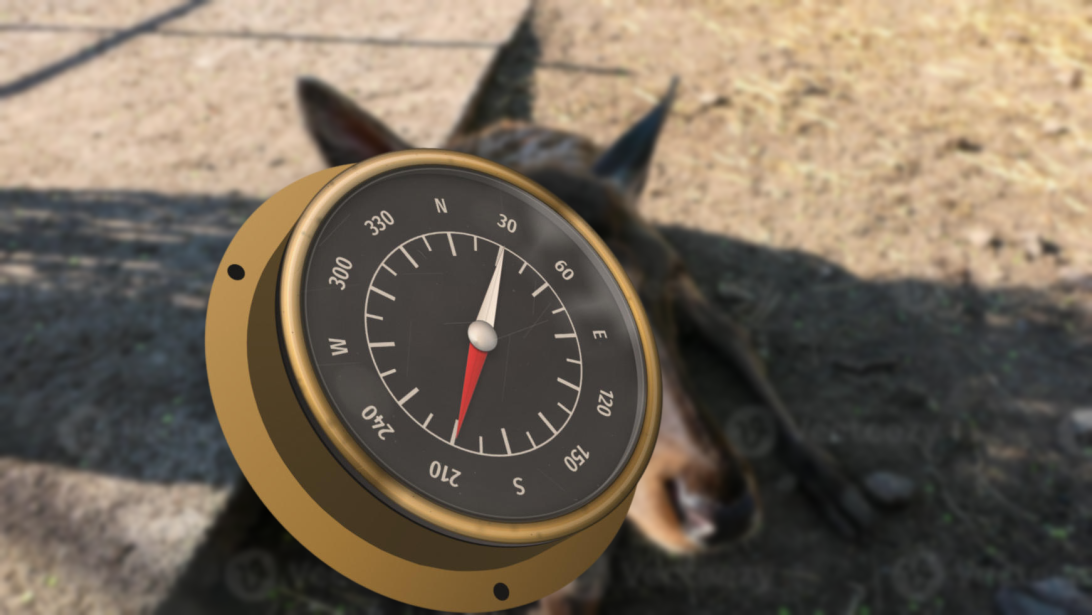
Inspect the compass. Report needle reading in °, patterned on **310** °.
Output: **210** °
